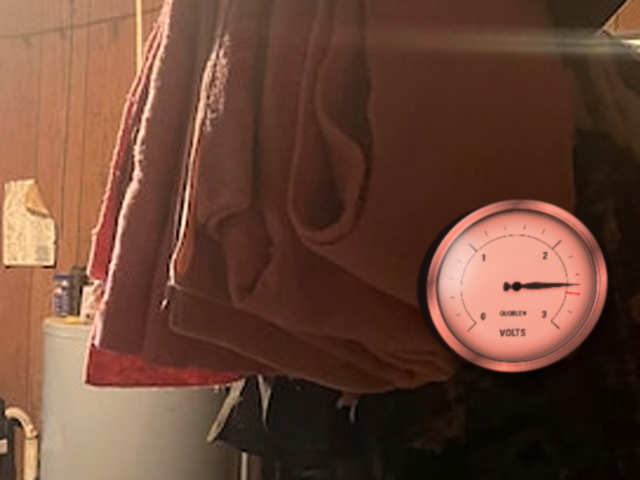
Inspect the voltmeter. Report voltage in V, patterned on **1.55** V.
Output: **2.5** V
